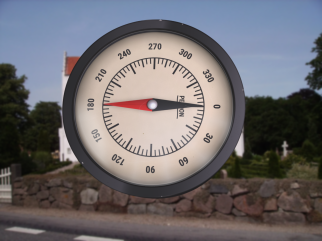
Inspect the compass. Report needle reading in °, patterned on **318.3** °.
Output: **180** °
